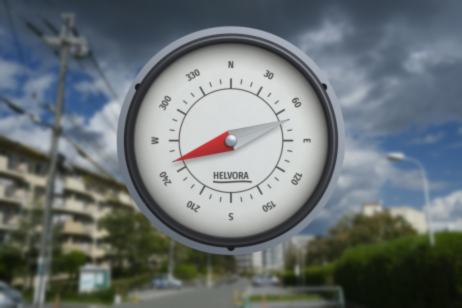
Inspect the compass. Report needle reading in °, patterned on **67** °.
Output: **250** °
